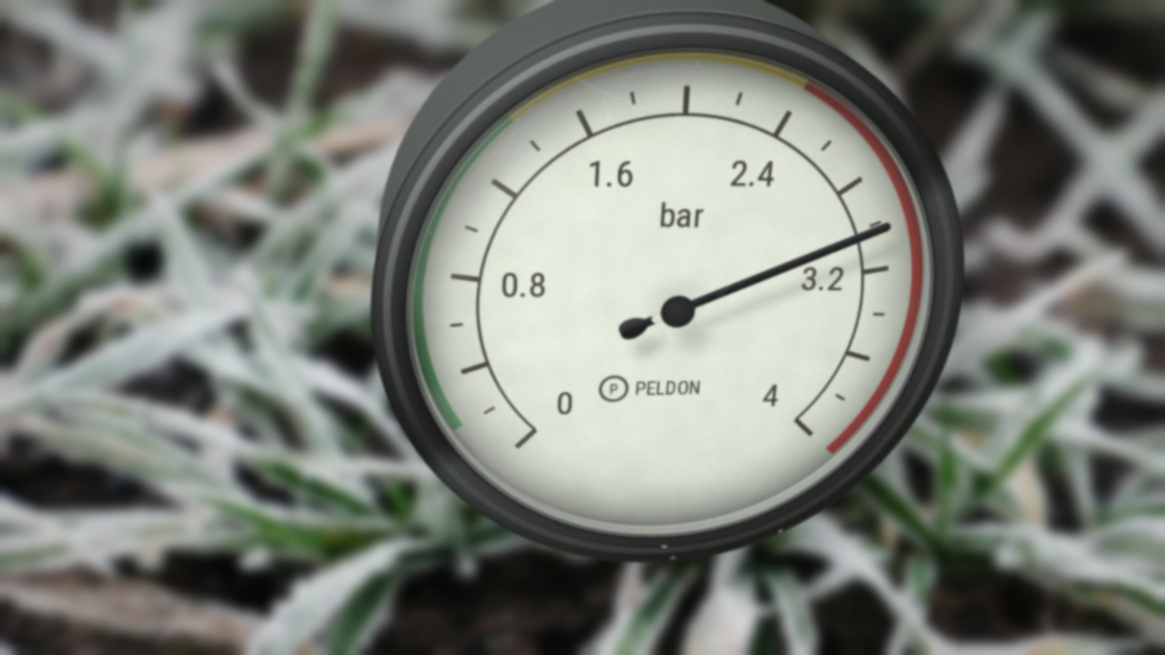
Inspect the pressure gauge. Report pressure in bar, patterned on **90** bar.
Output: **3** bar
